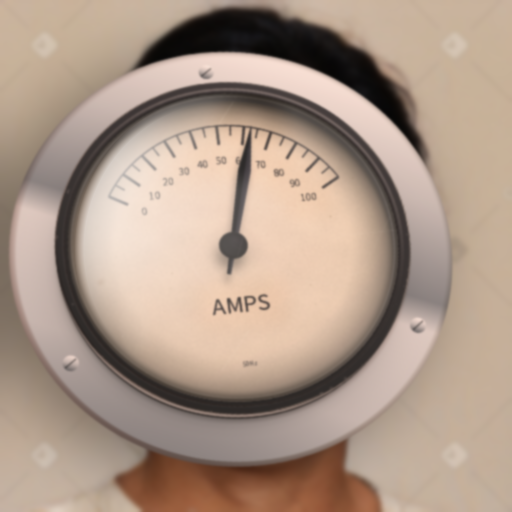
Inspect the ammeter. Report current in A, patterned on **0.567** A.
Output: **62.5** A
